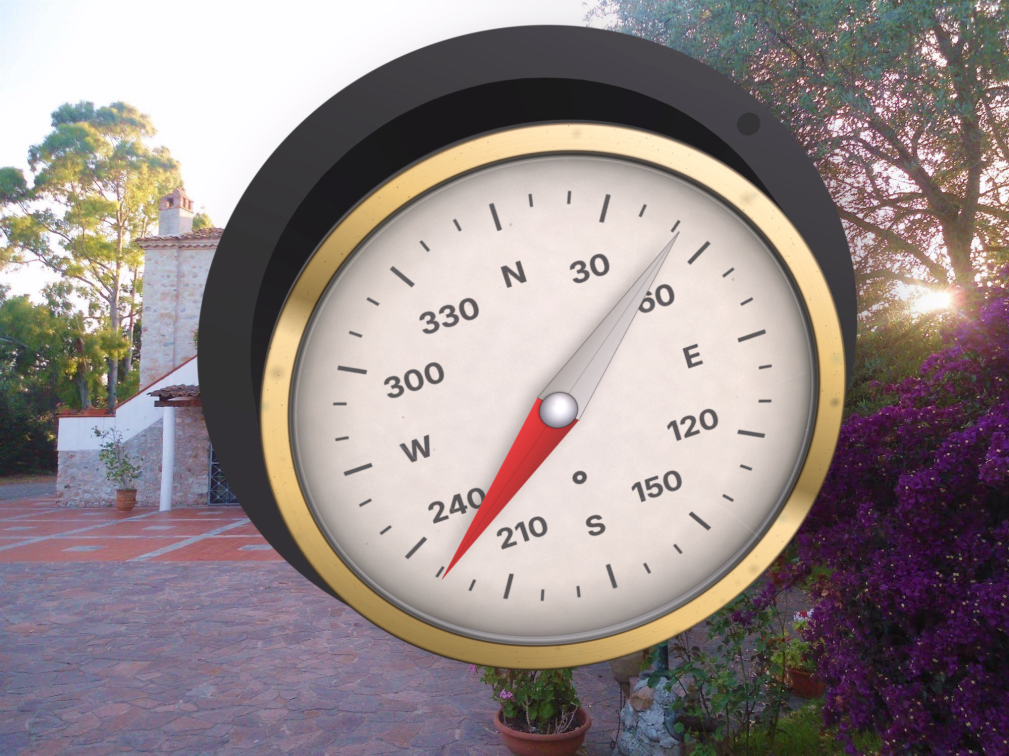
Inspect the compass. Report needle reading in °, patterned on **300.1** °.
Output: **230** °
